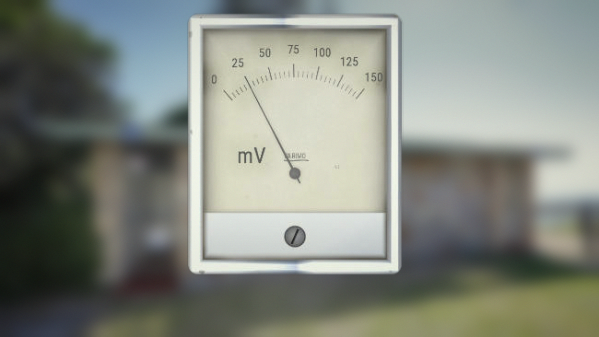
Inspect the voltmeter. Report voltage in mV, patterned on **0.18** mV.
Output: **25** mV
